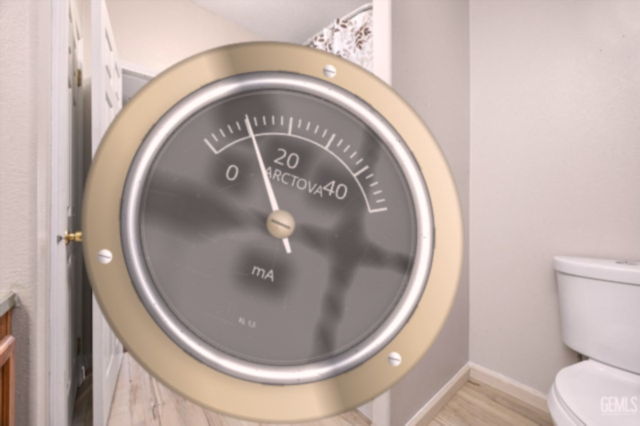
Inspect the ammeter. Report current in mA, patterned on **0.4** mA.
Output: **10** mA
